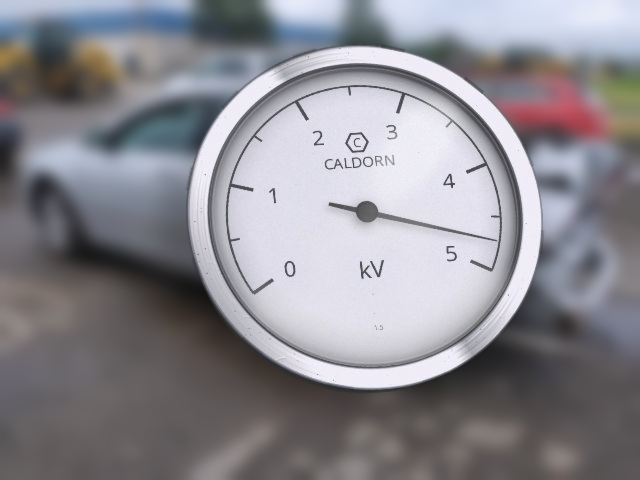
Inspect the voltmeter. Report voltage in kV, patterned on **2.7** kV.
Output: **4.75** kV
